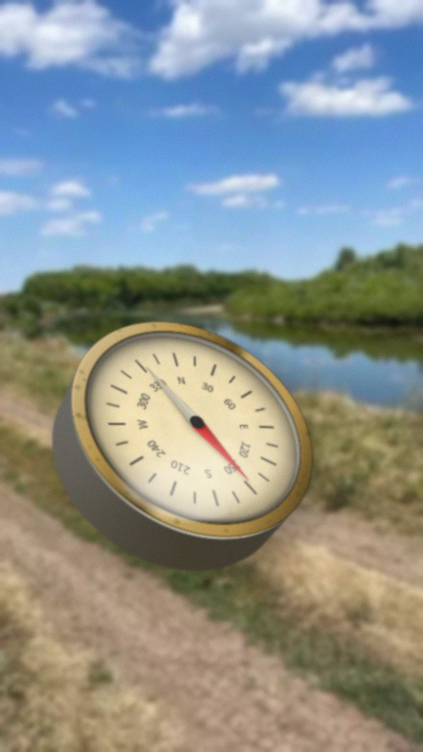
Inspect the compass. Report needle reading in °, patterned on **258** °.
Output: **150** °
